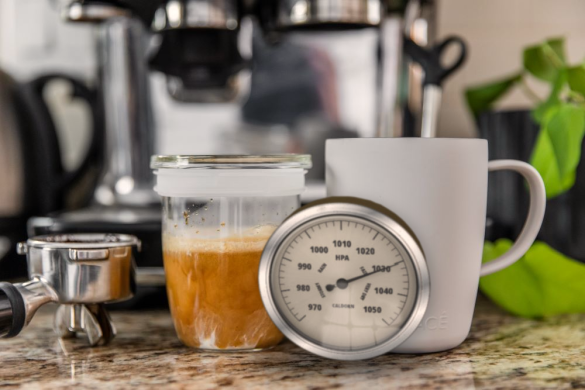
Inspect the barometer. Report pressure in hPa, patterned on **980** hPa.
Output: **1030** hPa
